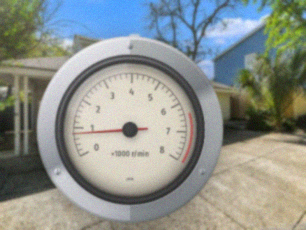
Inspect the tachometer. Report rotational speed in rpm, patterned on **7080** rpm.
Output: **800** rpm
